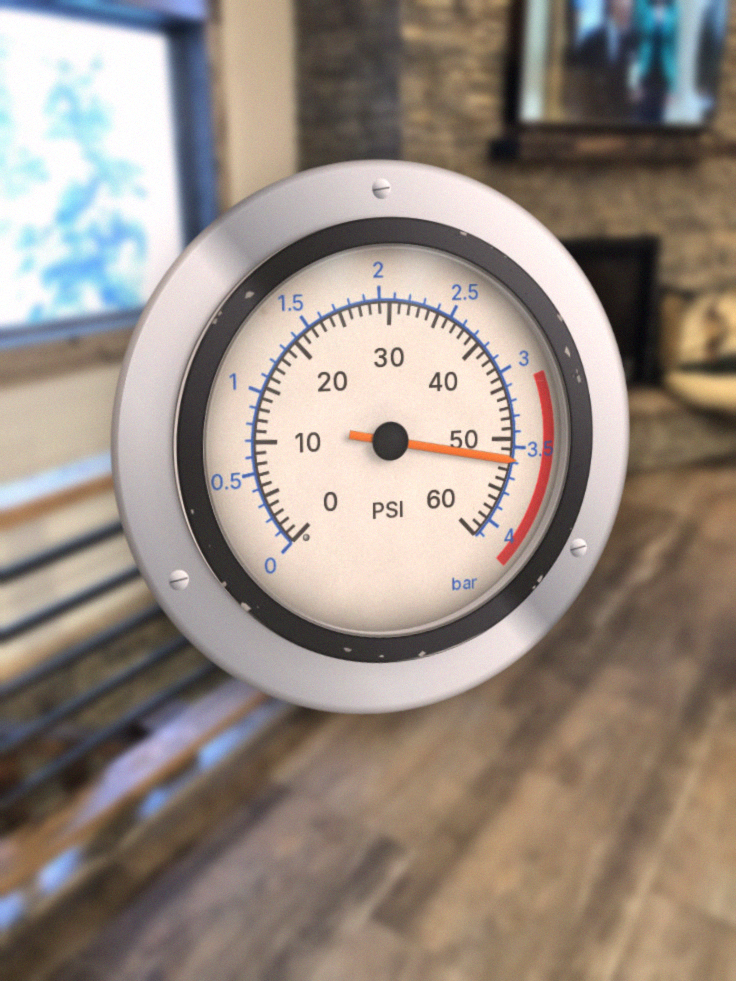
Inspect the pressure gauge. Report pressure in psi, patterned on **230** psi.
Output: **52** psi
